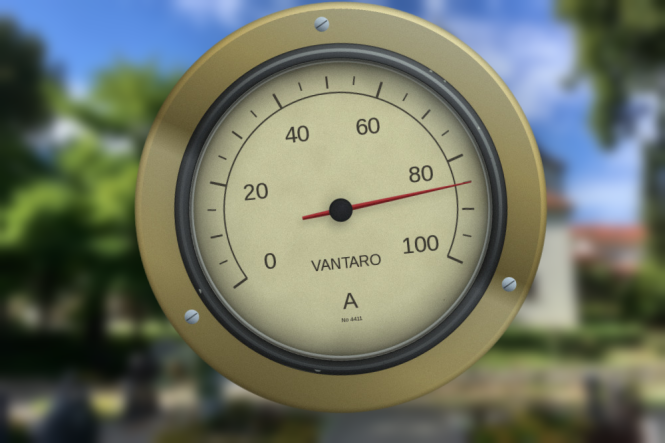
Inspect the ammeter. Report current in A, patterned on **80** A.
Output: **85** A
